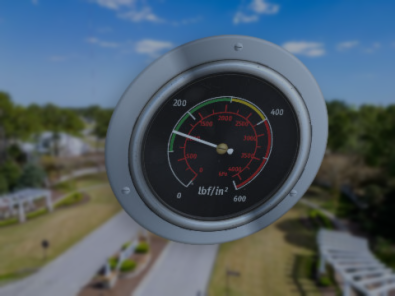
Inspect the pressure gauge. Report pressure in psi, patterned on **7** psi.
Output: **150** psi
